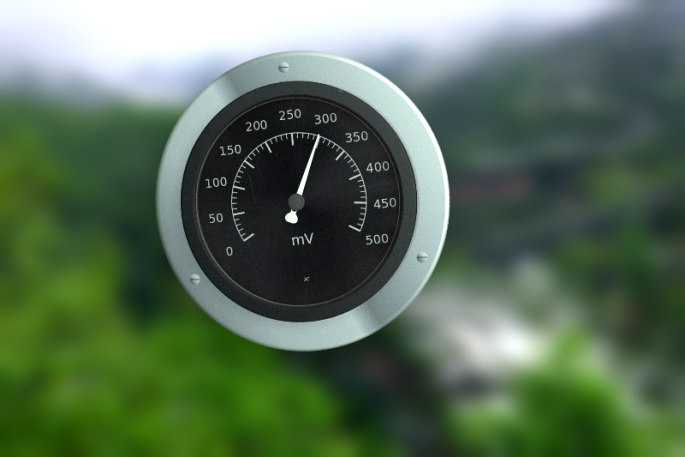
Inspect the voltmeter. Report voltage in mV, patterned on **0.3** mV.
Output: **300** mV
